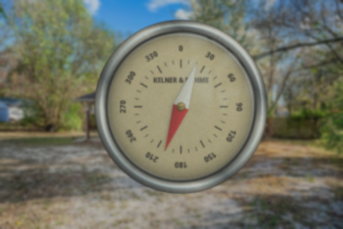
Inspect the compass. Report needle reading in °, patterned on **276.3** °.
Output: **200** °
